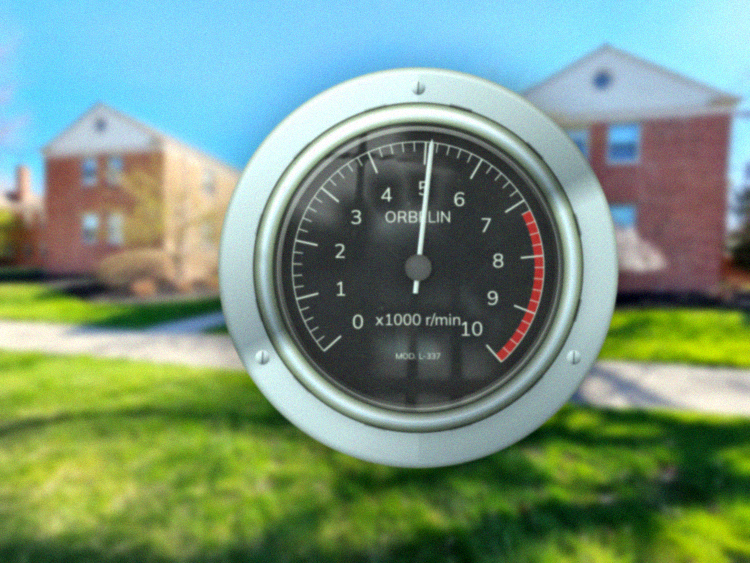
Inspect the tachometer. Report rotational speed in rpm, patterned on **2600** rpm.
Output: **5100** rpm
